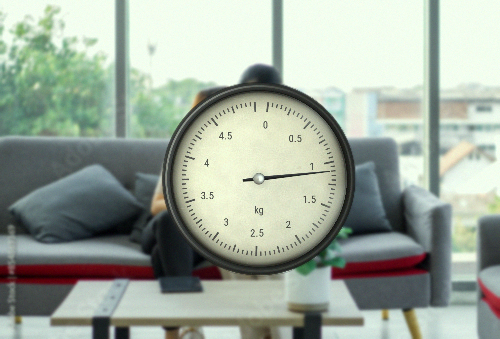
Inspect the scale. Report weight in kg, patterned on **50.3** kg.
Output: **1.1** kg
